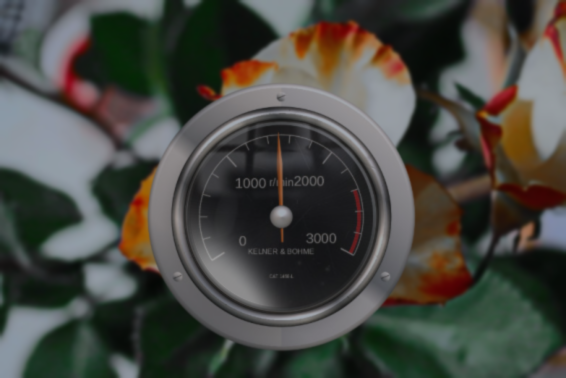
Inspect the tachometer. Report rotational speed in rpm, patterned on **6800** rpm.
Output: **1500** rpm
